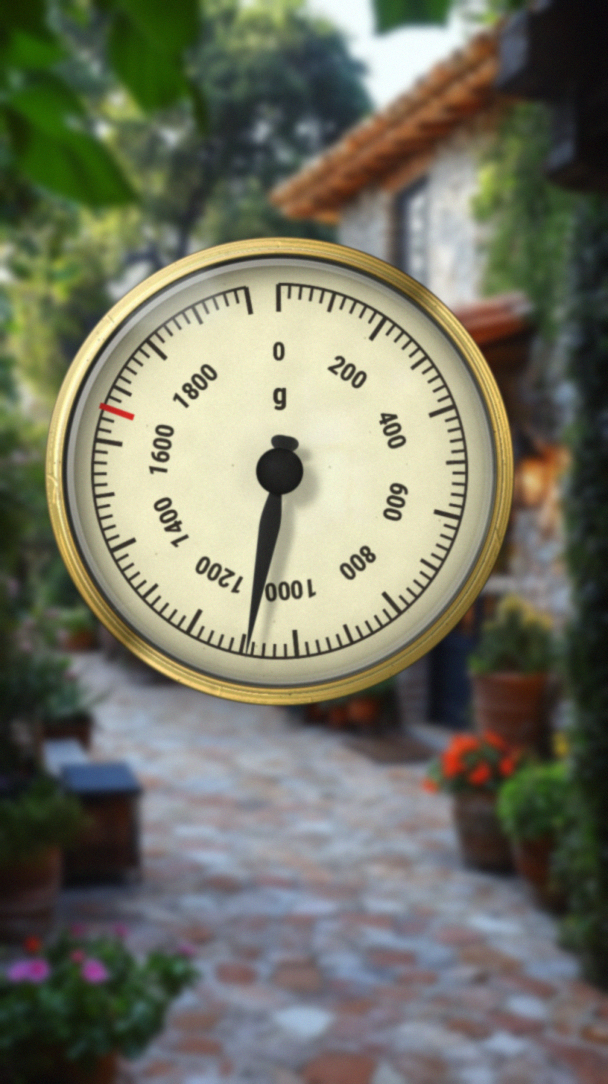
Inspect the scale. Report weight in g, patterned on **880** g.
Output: **1090** g
